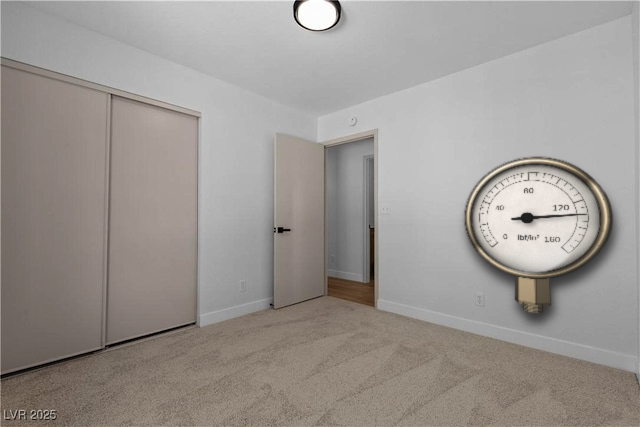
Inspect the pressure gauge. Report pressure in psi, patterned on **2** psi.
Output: **130** psi
